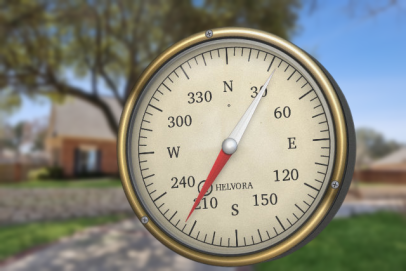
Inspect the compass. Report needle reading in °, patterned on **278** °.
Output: **215** °
